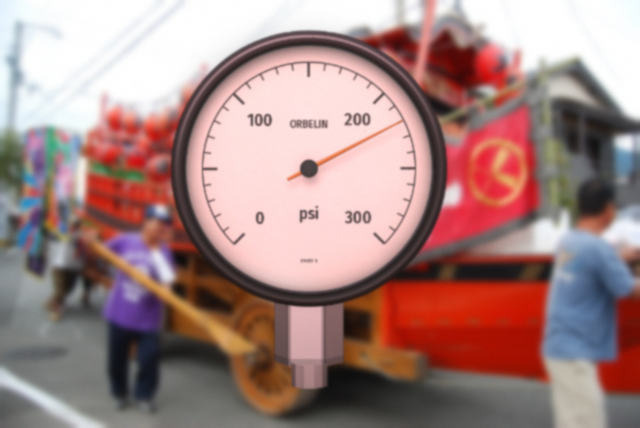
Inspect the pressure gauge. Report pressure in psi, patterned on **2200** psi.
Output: **220** psi
